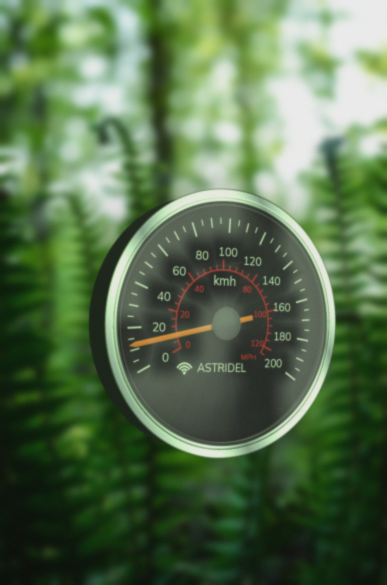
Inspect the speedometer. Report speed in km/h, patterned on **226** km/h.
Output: **12.5** km/h
